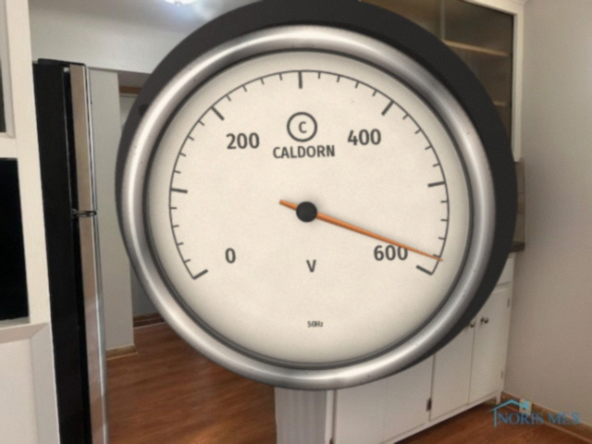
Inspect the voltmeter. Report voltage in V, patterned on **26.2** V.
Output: **580** V
